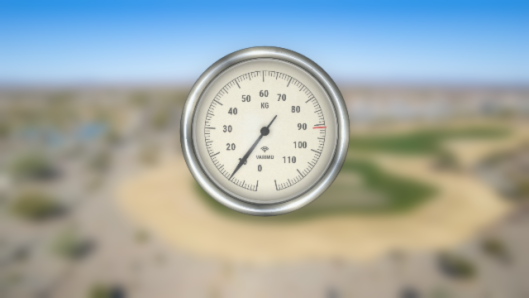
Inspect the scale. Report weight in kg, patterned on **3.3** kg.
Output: **10** kg
